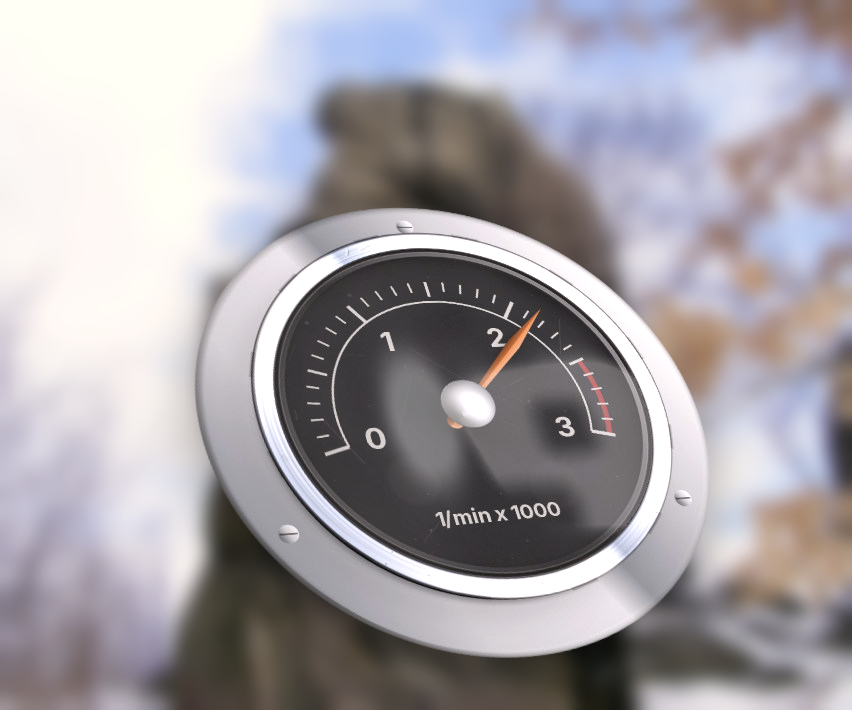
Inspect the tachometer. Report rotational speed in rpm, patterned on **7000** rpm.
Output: **2150** rpm
